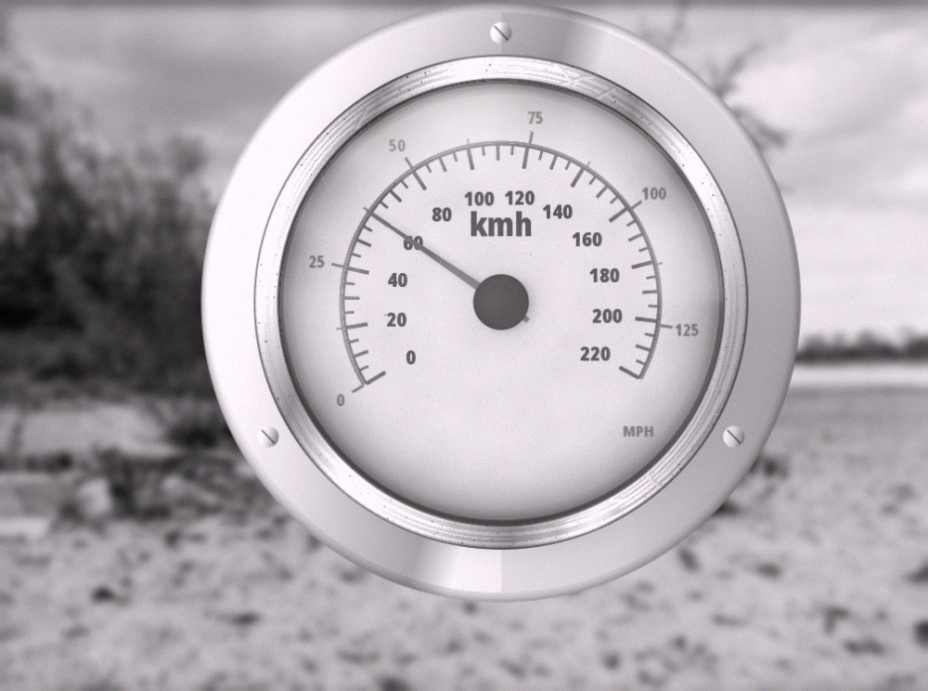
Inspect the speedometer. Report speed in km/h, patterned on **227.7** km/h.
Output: **60** km/h
